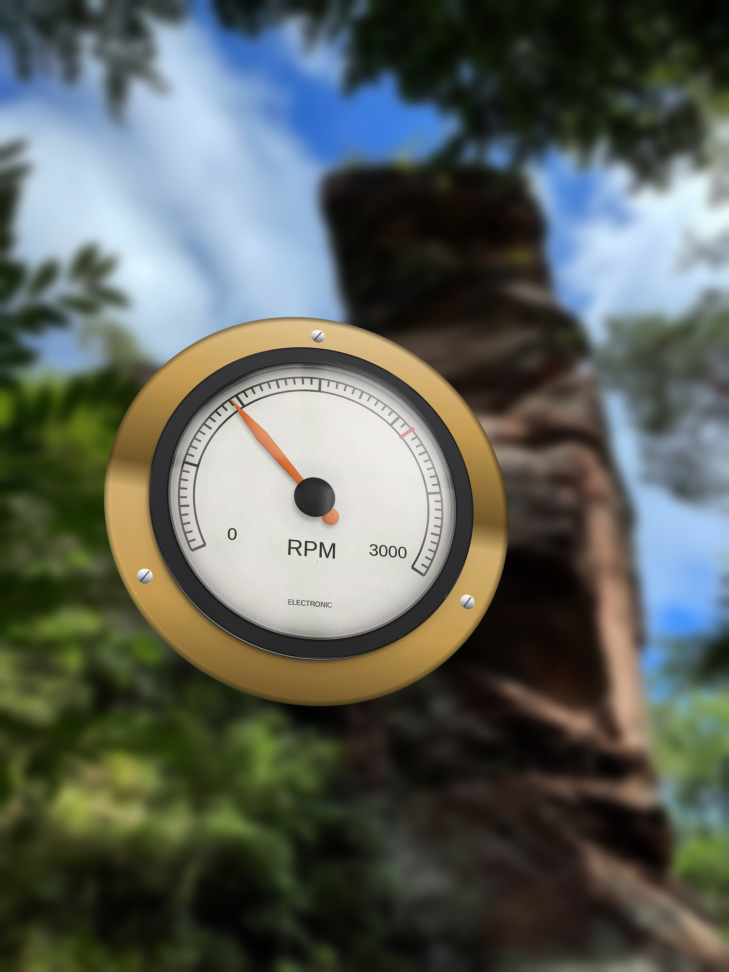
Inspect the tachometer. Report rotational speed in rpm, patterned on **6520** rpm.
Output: **950** rpm
